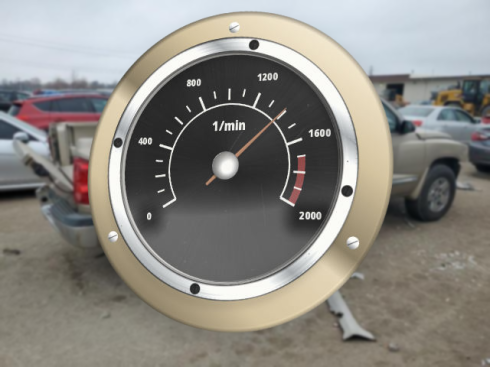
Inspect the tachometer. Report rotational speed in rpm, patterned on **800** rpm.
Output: **1400** rpm
